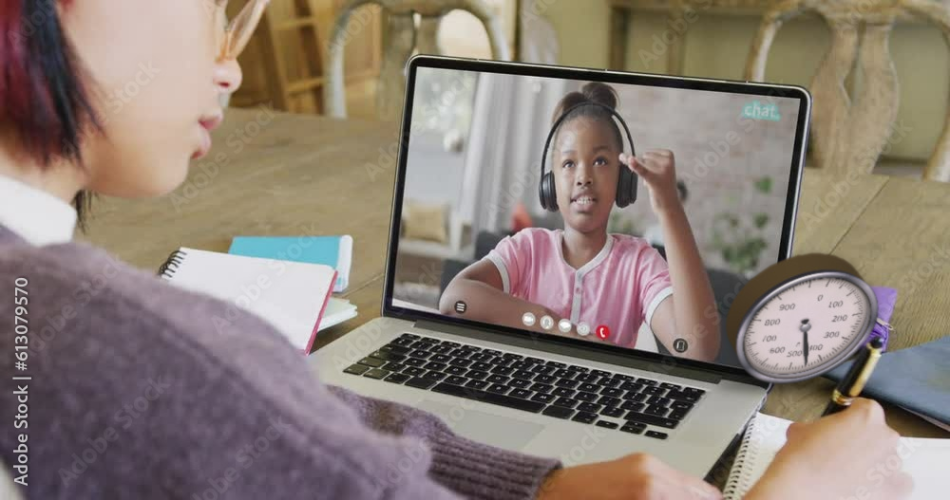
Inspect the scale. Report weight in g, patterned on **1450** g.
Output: **450** g
